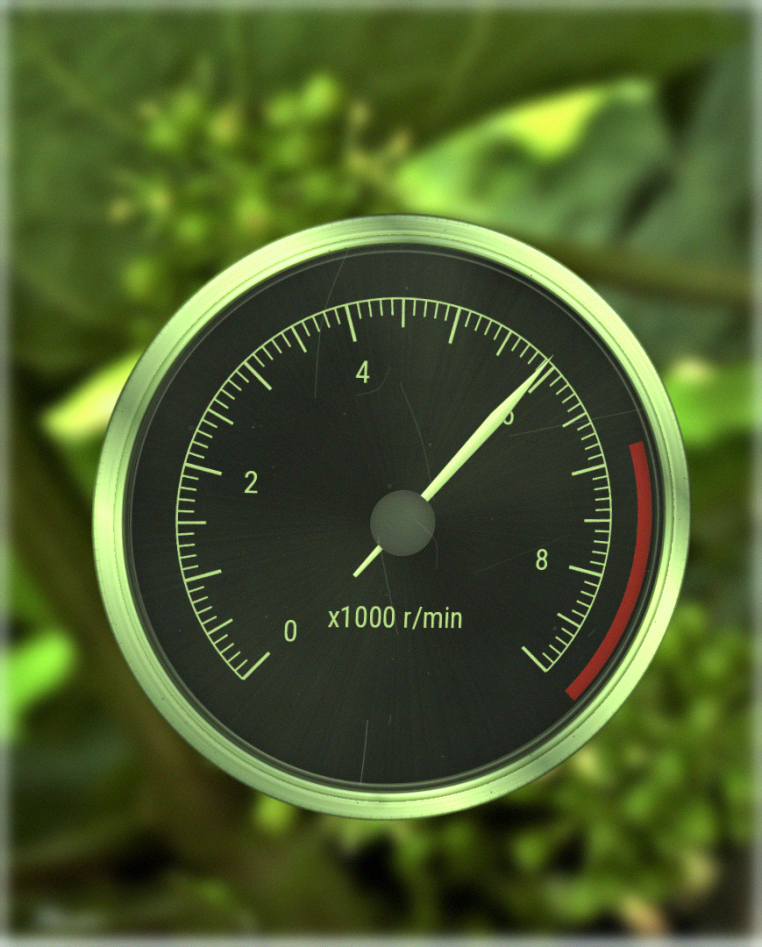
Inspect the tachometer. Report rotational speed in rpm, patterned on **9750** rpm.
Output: **5900** rpm
